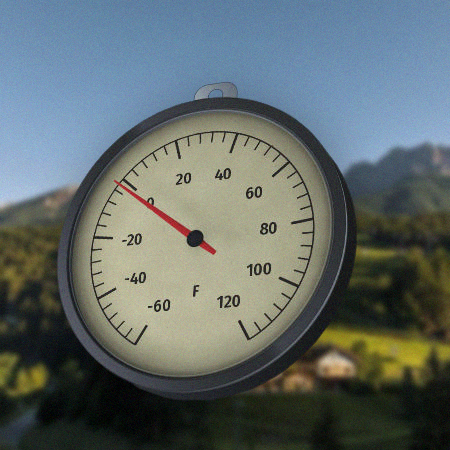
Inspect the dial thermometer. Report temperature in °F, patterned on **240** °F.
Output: **-2** °F
